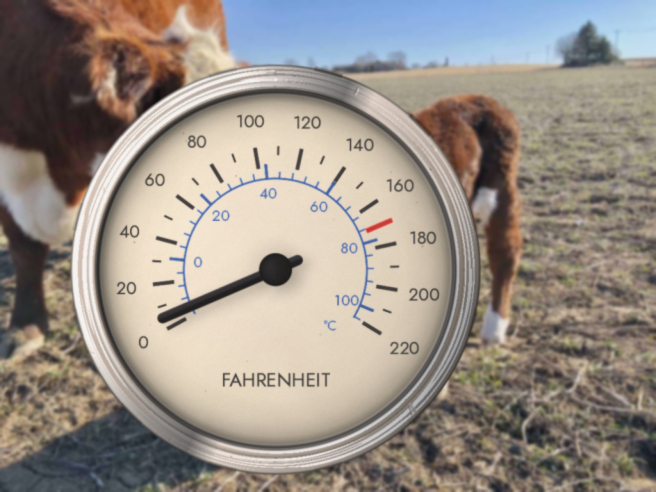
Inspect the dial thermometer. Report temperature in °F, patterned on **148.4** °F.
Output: **5** °F
